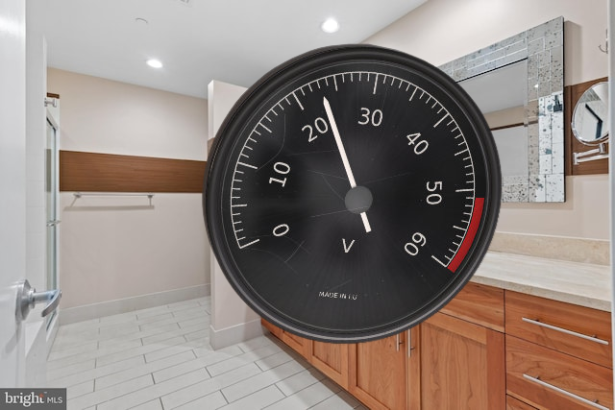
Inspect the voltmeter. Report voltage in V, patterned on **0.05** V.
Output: **23** V
